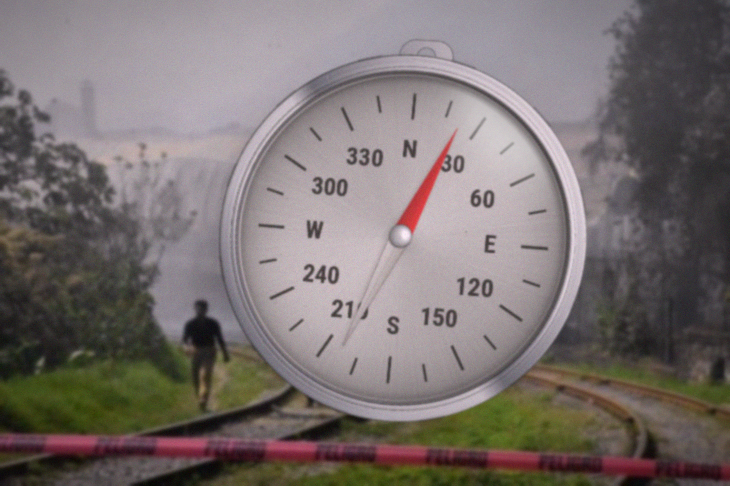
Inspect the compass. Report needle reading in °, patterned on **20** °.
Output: **22.5** °
